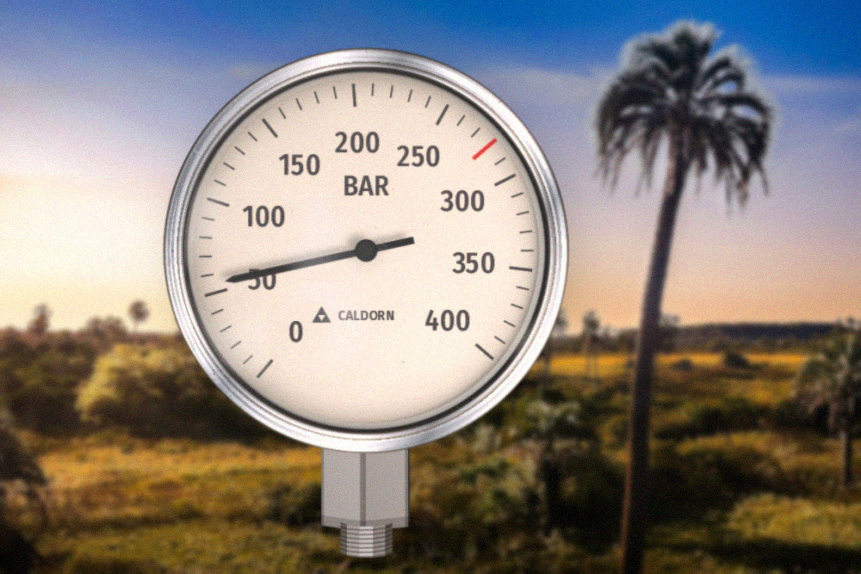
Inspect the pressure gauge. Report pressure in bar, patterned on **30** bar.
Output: **55** bar
